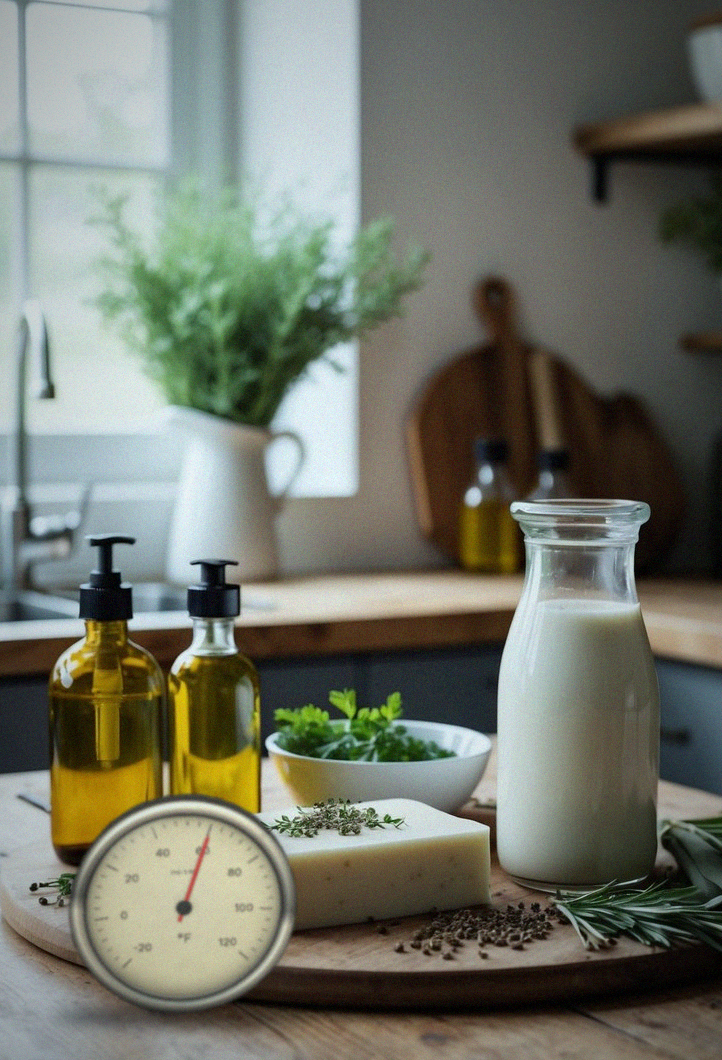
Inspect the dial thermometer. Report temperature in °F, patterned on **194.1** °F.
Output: **60** °F
